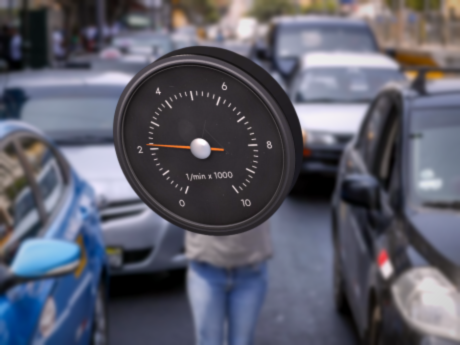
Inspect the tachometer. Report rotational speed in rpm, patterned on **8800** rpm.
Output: **2200** rpm
